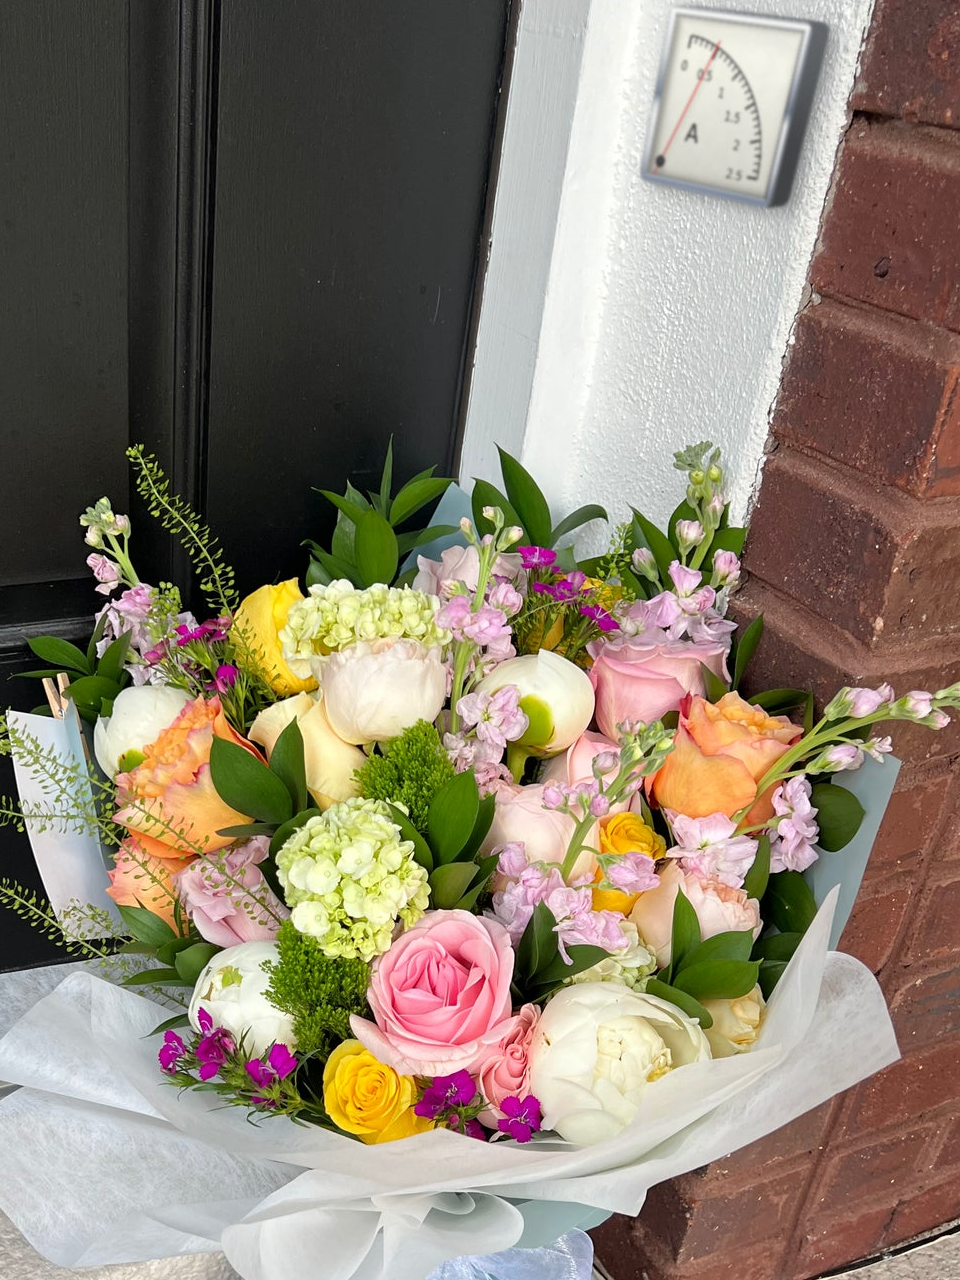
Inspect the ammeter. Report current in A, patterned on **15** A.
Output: **0.5** A
